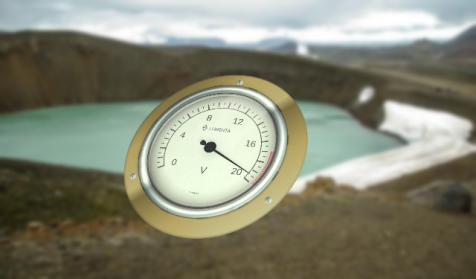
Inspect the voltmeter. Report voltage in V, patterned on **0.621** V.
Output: **19.5** V
